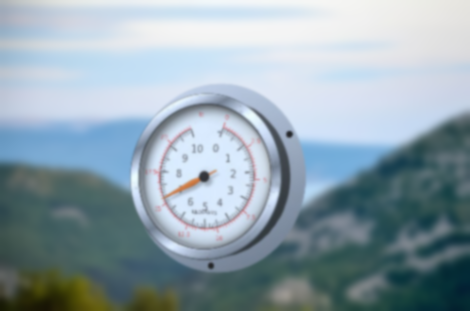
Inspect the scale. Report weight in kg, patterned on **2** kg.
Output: **7** kg
